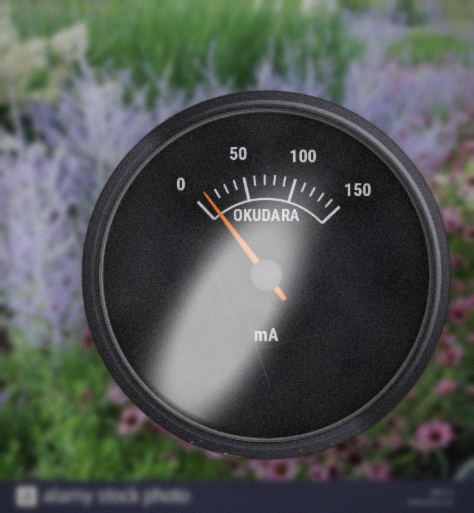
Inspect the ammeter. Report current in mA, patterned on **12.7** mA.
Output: **10** mA
